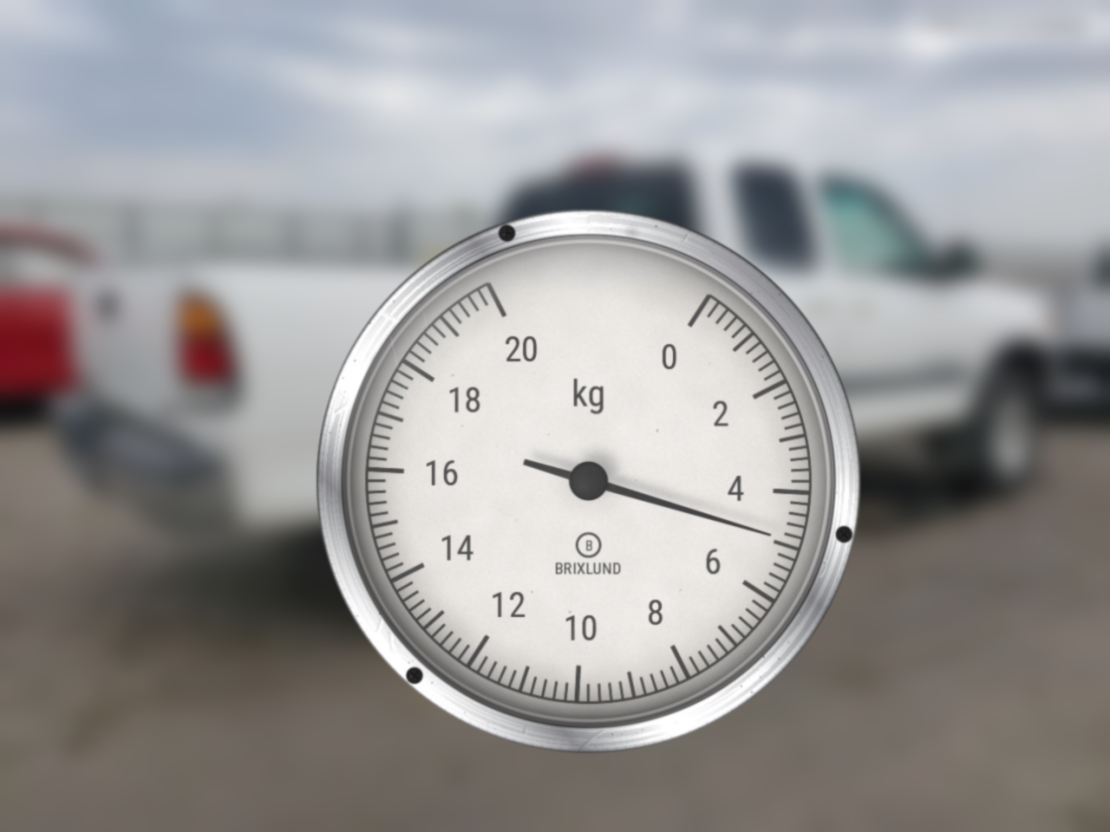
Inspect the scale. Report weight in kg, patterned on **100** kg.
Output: **4.9** kg
